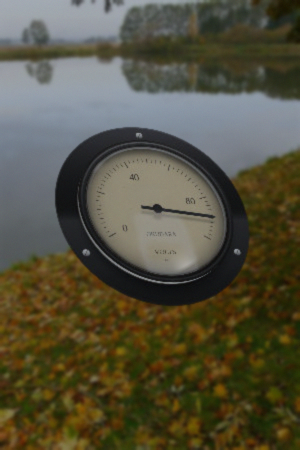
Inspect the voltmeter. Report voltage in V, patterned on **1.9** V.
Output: **90** V
